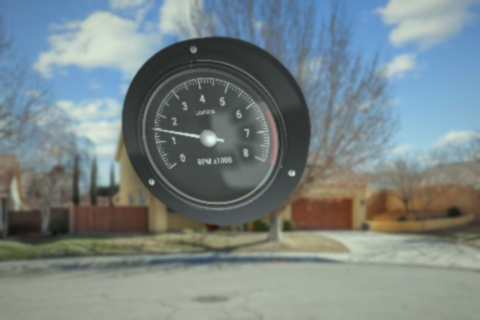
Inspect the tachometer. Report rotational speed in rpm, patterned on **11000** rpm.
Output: **1500** rpm
